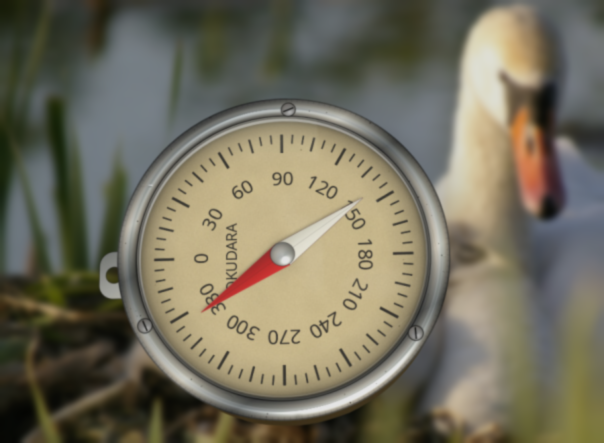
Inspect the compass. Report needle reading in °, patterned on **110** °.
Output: **325** °
